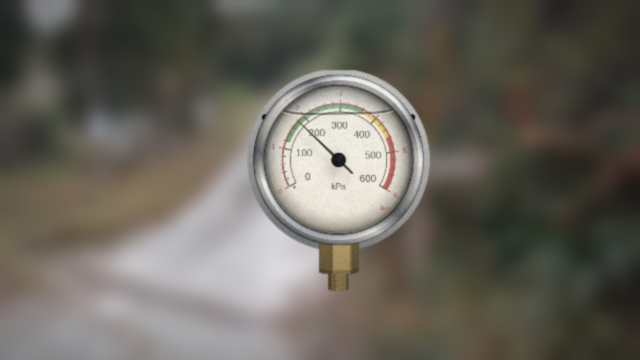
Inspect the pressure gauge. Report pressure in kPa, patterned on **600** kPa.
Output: **180** kPa
